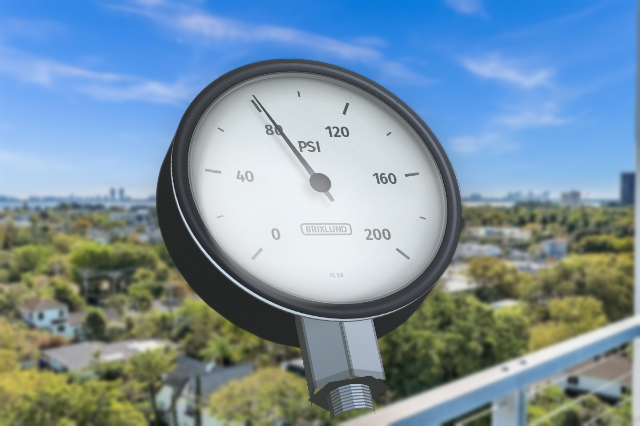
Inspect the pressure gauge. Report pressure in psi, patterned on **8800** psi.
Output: **80** psi
